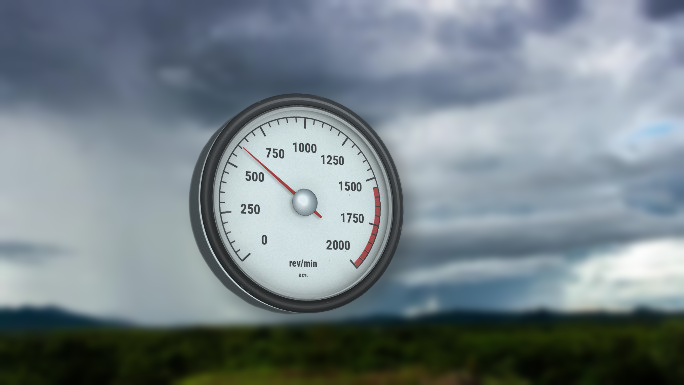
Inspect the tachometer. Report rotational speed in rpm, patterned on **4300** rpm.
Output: **600** rpm
